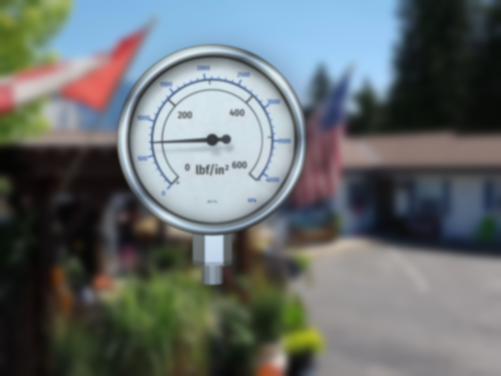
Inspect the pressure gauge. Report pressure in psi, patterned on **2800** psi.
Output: **100** psi
